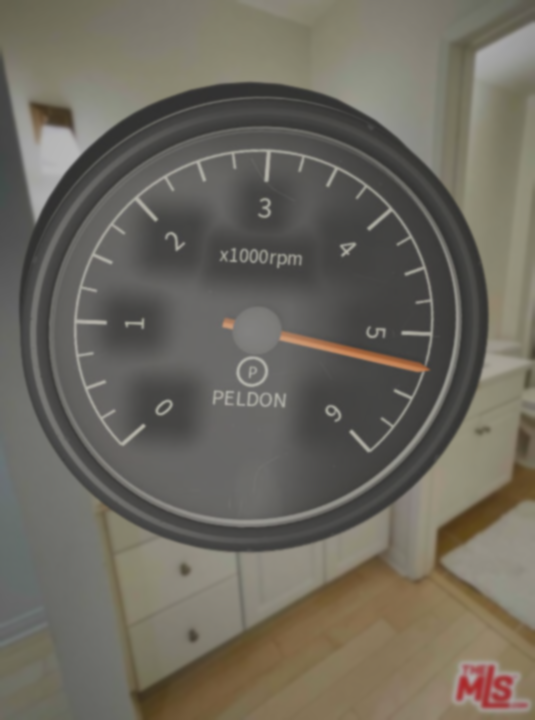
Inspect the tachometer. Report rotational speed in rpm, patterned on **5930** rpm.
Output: **5250** rpm
